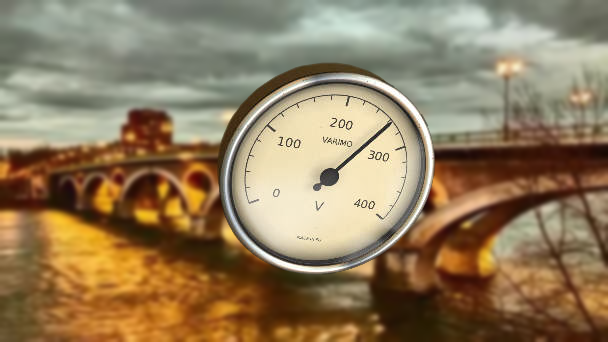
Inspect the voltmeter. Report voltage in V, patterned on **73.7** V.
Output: **260** V
